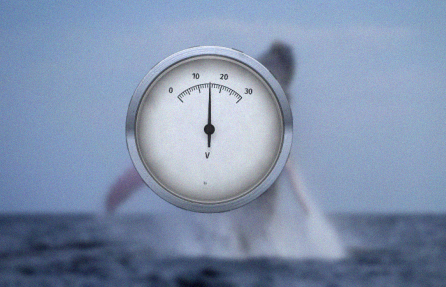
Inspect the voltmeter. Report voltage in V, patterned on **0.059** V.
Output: **15** V
